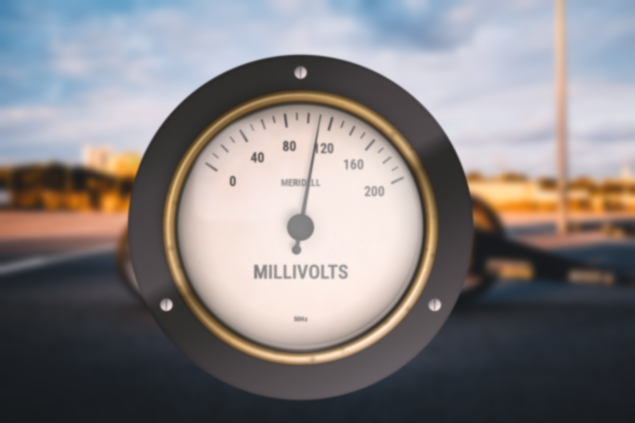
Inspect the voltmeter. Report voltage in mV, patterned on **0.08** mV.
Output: **110** mV
